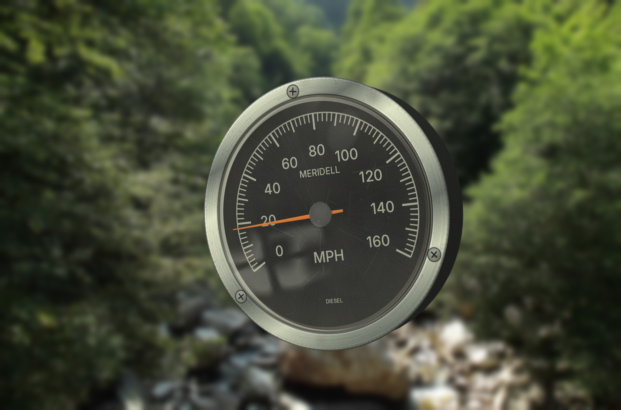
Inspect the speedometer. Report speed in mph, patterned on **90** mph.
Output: **18** mph
